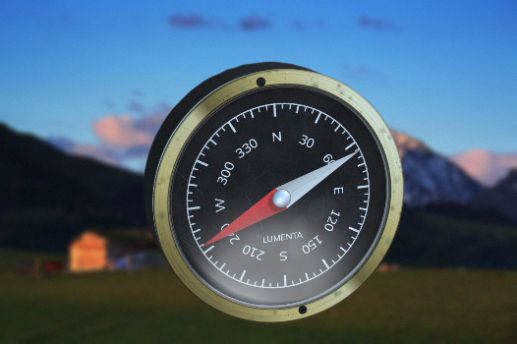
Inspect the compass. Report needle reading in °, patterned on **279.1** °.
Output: **245** °
